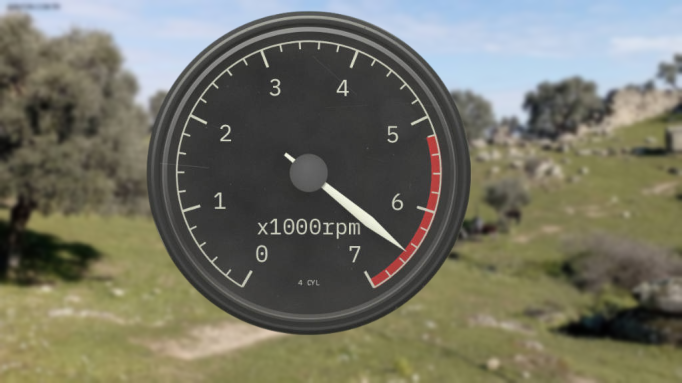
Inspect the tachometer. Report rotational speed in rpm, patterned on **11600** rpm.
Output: **6500** rpm
